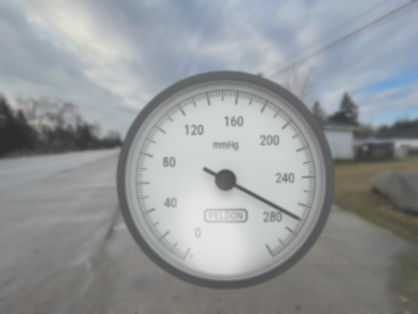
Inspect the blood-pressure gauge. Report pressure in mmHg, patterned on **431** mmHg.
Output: **270** mmHg
